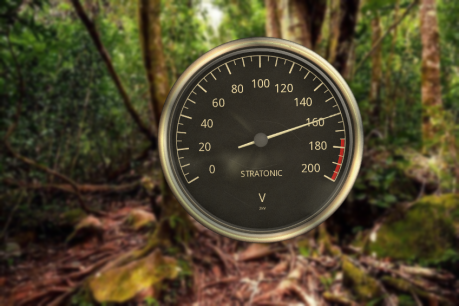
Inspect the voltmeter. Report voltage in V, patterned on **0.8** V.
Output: **160** V
